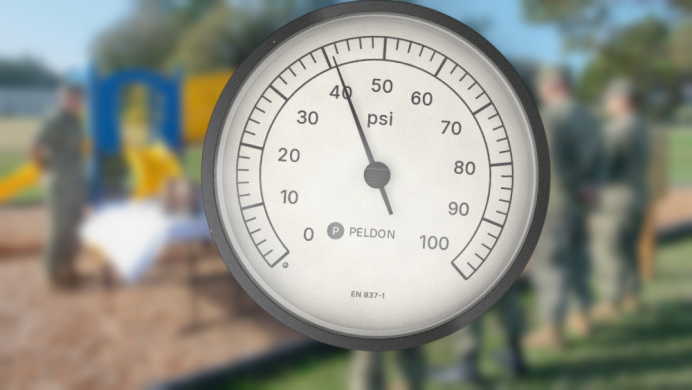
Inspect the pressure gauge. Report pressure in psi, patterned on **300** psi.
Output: **41** psi
